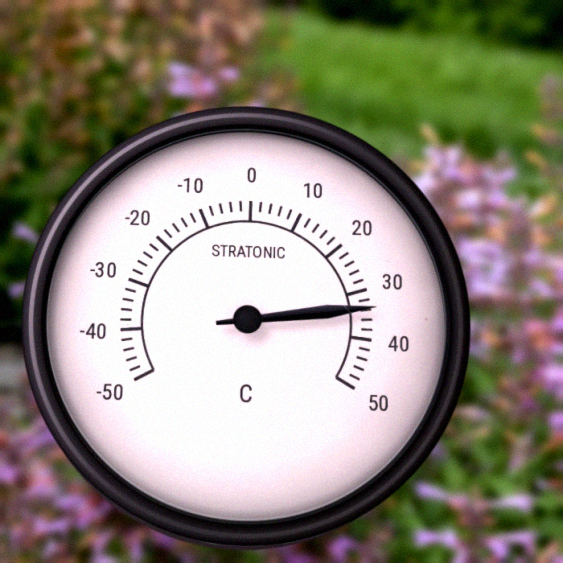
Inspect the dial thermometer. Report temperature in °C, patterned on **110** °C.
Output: **34** °C
